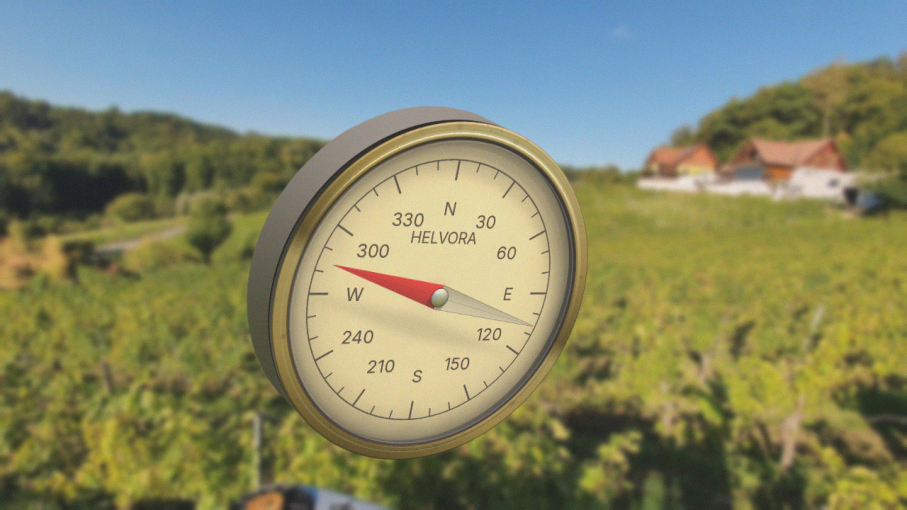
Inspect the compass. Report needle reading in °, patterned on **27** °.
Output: **285** °
